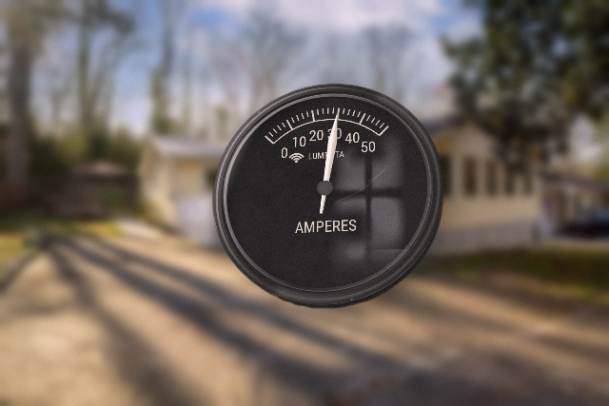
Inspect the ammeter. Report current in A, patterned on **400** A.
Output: **30** A
